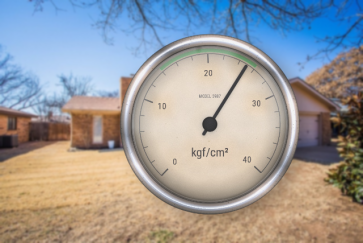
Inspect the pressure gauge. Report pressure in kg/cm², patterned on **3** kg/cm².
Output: **25** kg/cm²
